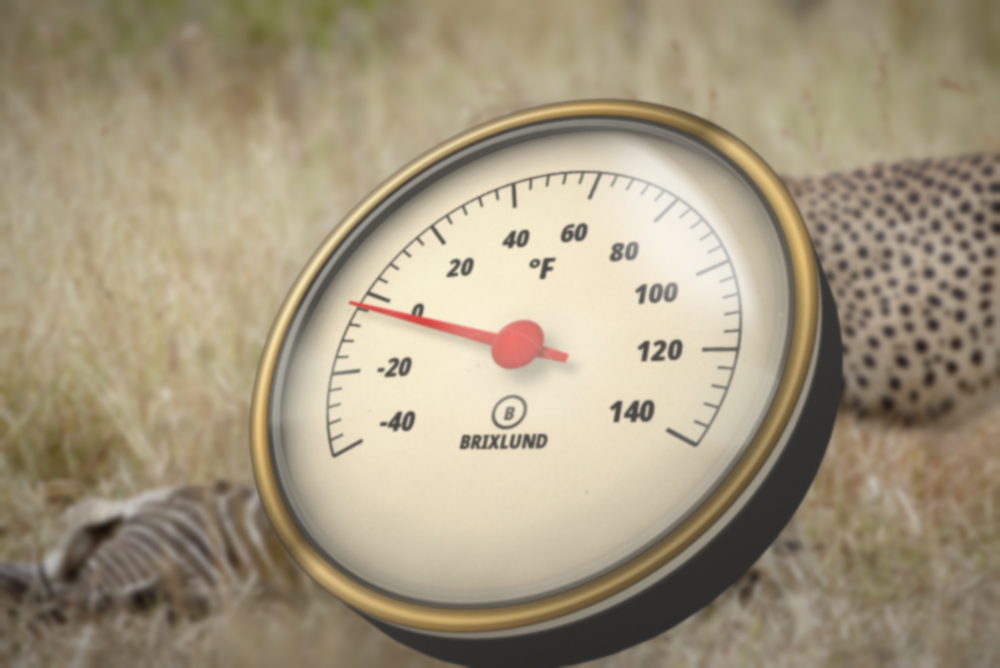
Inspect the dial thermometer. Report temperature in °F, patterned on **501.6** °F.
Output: **-4** °F
